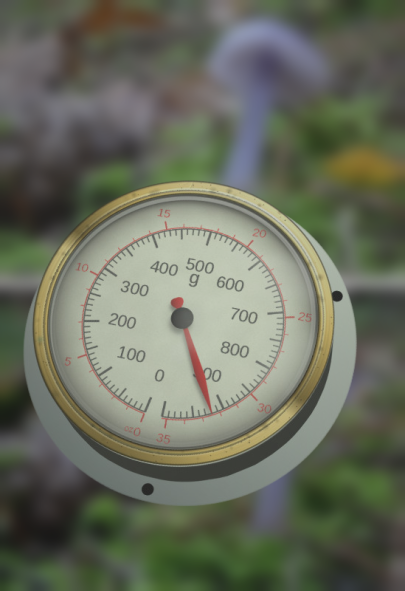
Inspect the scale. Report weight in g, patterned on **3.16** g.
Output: **920** g
